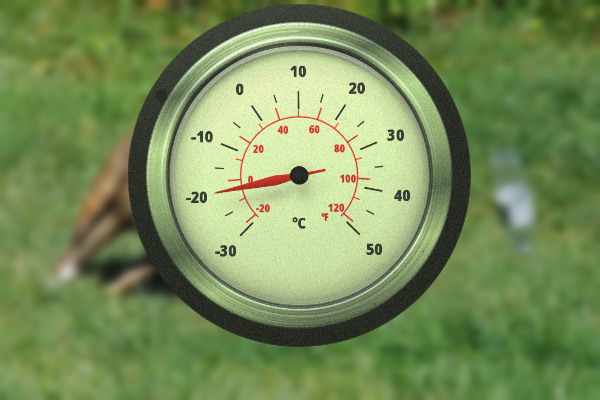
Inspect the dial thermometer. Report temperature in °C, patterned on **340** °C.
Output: **-20** °C
